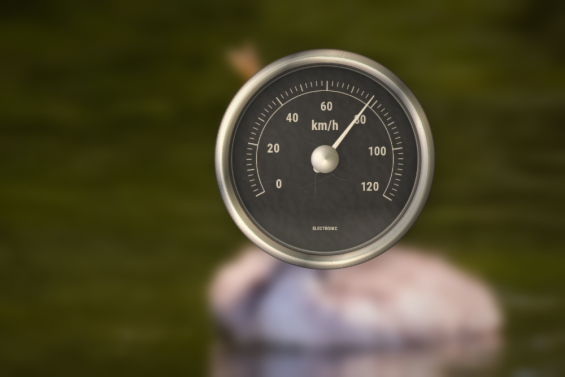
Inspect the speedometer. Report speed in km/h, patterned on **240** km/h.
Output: **78** km/h
